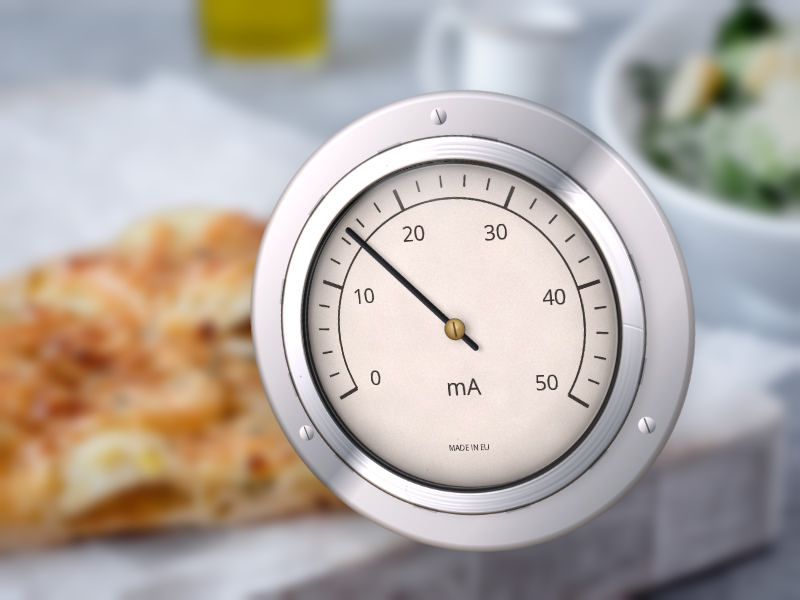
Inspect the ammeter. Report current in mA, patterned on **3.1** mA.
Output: **15** mA
